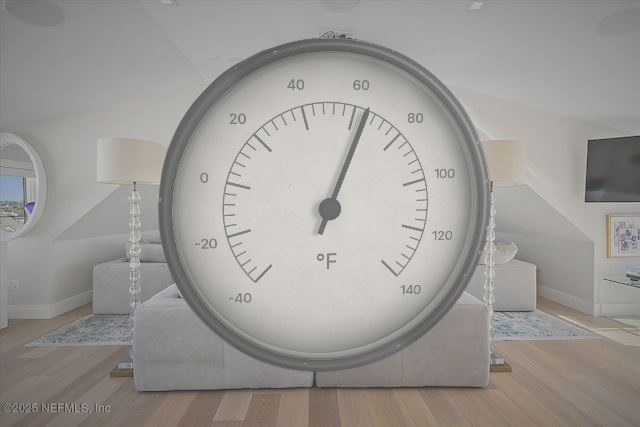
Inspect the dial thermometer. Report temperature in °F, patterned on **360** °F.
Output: **64** °F
